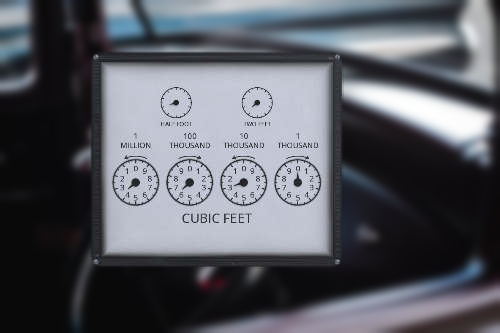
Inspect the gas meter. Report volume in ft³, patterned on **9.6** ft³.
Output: **363000** ft³
